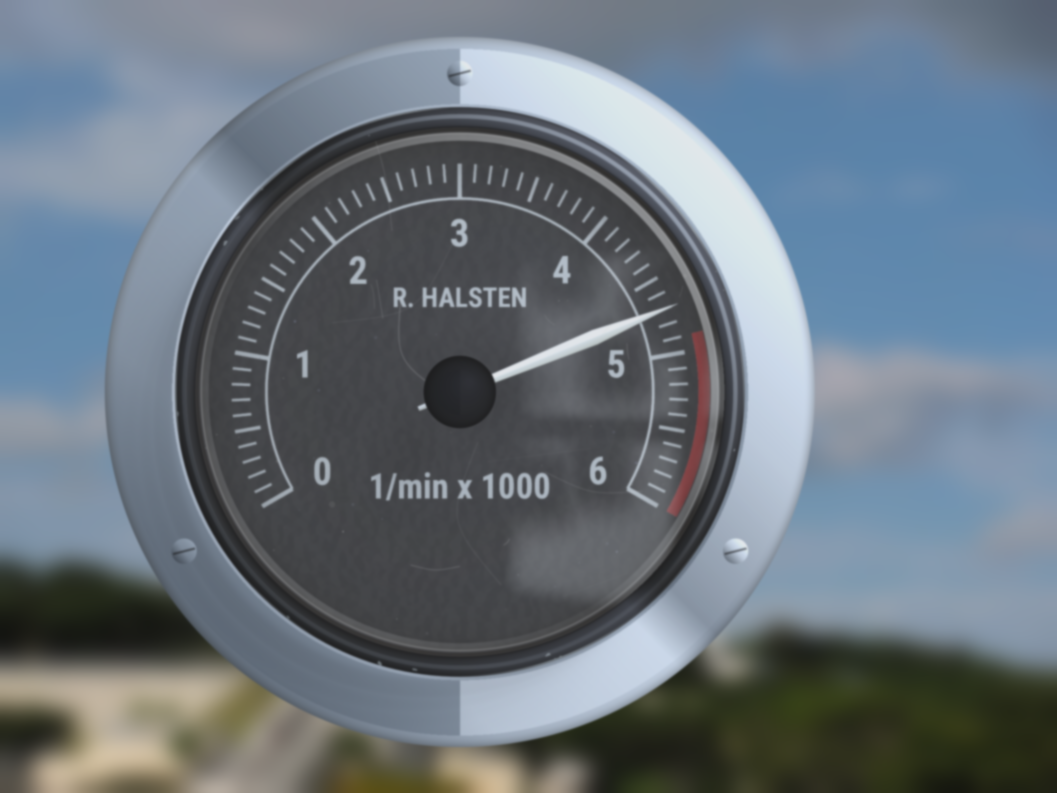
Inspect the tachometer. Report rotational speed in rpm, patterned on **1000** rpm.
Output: **4700** rpm
